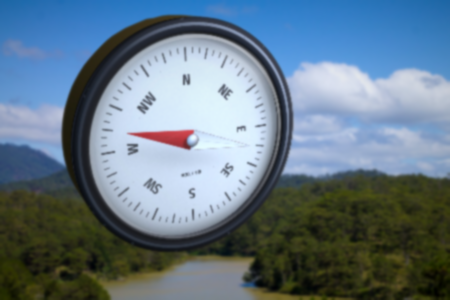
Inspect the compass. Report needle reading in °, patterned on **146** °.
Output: **285** °
